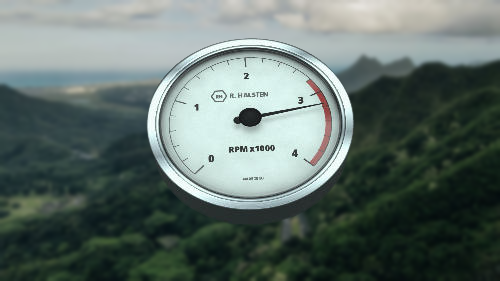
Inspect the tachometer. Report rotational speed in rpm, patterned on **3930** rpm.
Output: **3200** rpm
